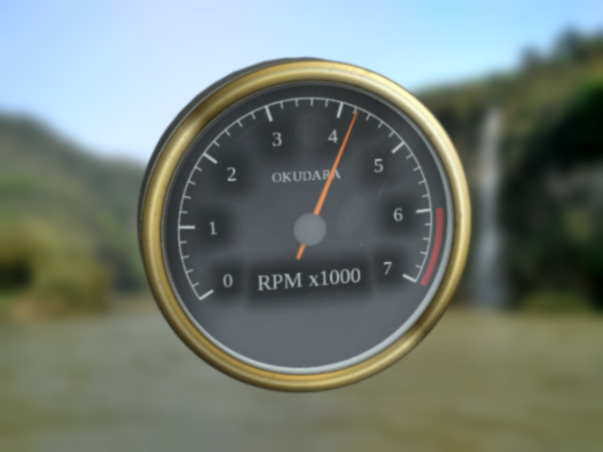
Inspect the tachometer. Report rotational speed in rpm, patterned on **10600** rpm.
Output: **4200** rpm
